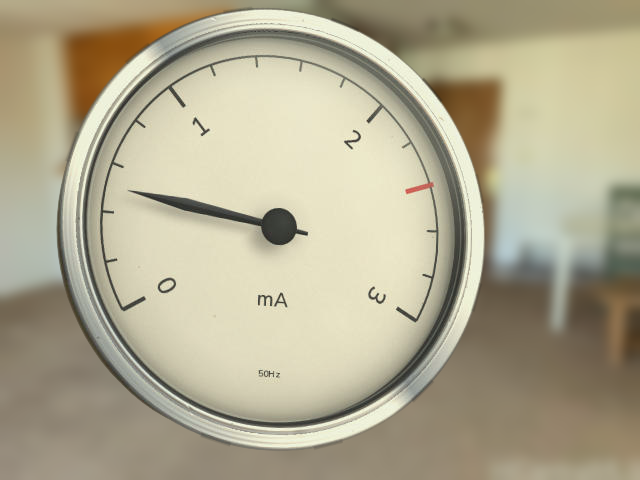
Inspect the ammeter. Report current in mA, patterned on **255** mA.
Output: **0.5** mA
